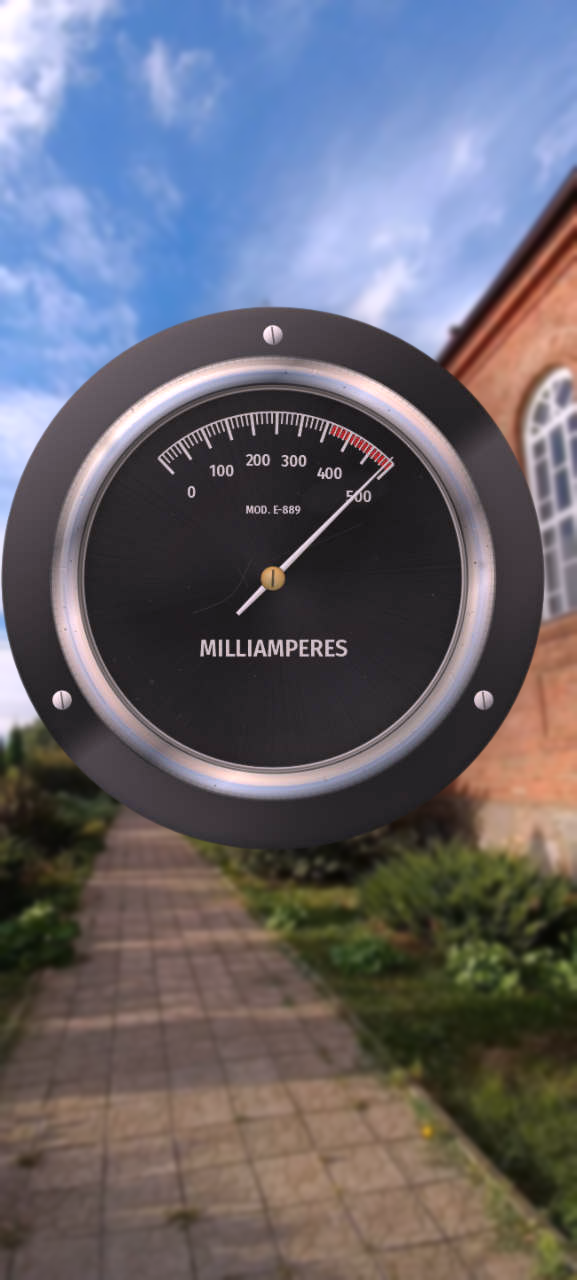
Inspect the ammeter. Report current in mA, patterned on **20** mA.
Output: **490** mA
